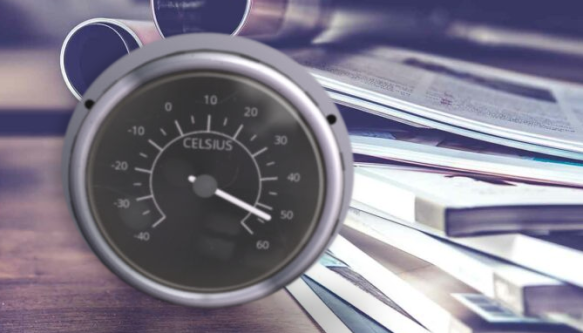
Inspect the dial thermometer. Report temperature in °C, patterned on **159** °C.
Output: **52.5** °C
